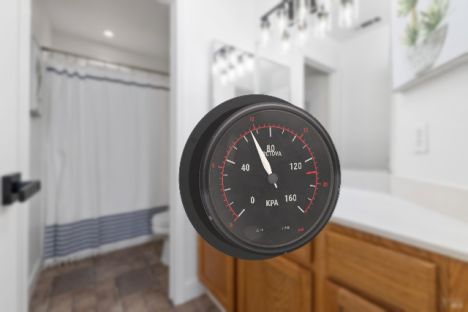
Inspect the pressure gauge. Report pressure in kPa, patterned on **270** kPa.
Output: **65** kPa
